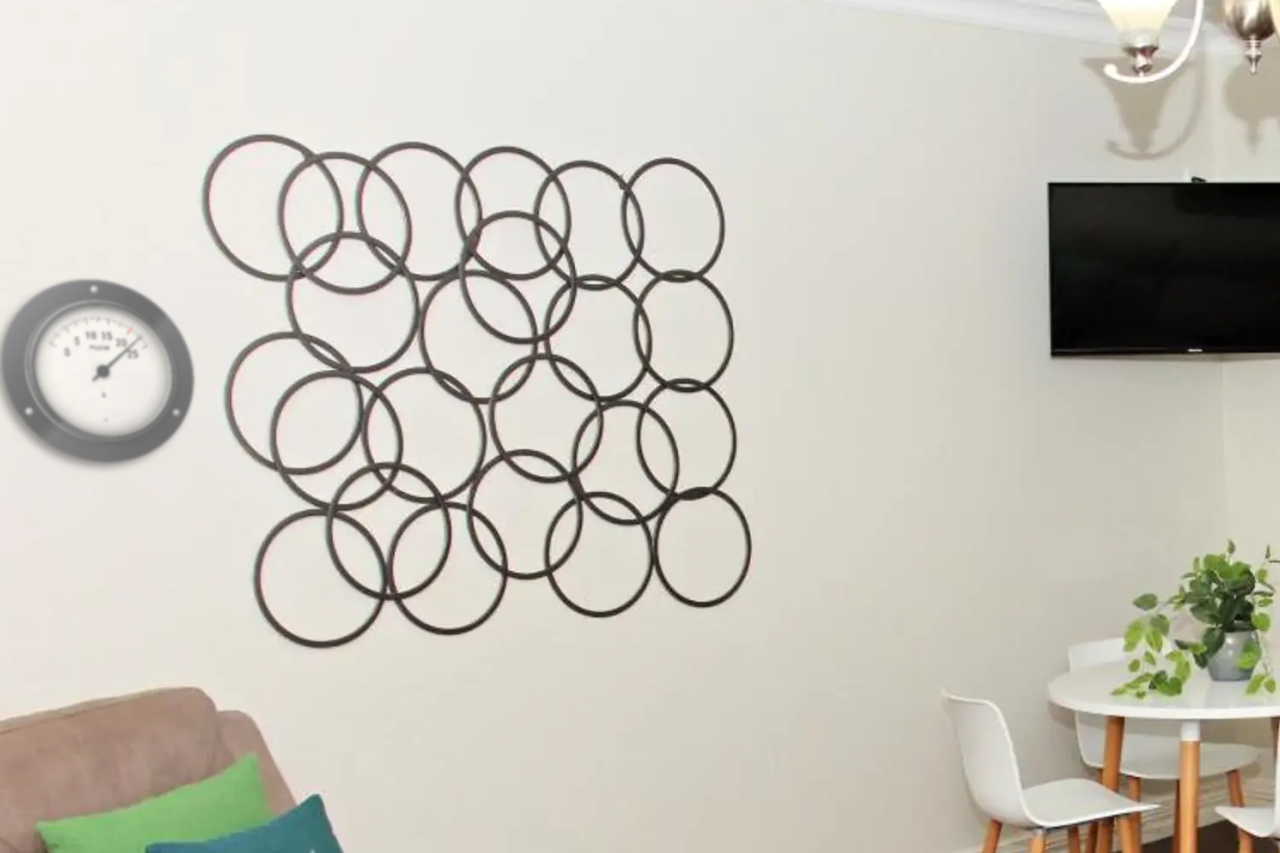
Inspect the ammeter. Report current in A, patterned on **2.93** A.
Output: **22.5** A
